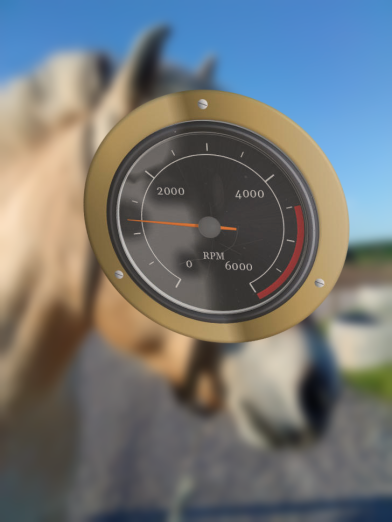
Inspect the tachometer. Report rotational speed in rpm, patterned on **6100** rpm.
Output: **1250** rpm
